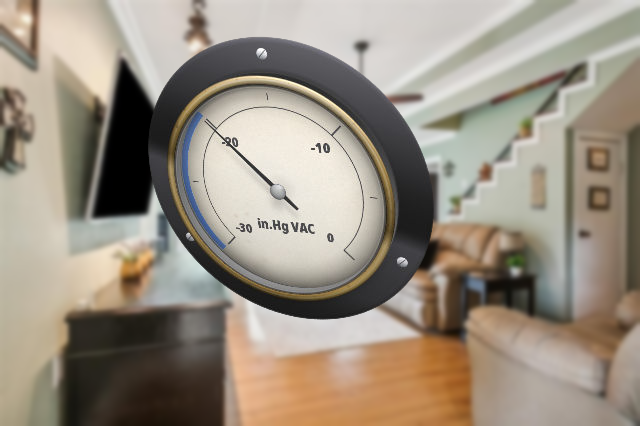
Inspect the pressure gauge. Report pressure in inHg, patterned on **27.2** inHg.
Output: **-20** inHg
